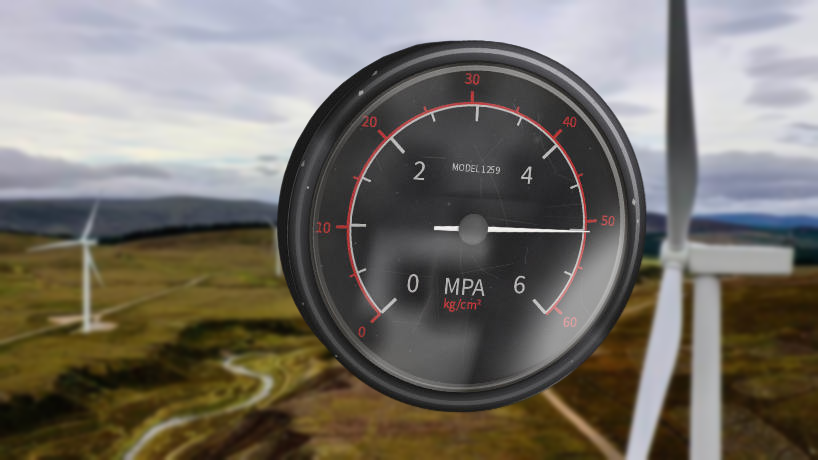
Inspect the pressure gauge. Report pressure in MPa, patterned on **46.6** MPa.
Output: **5** MPa
